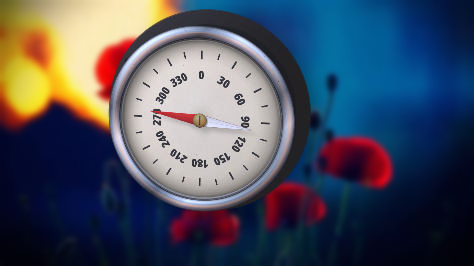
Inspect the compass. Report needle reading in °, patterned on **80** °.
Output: **277.5** °
